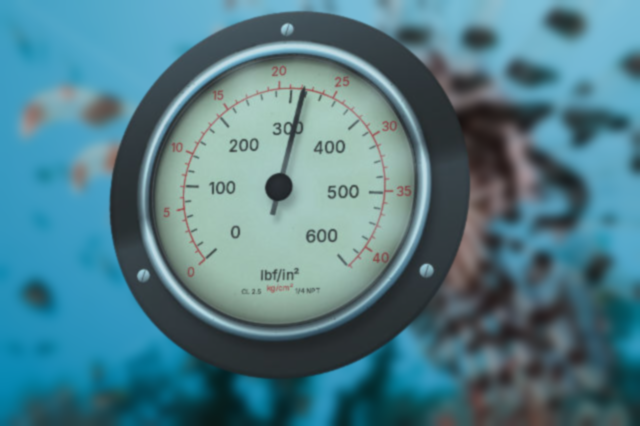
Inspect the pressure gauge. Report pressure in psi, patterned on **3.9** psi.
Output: **320** psi
